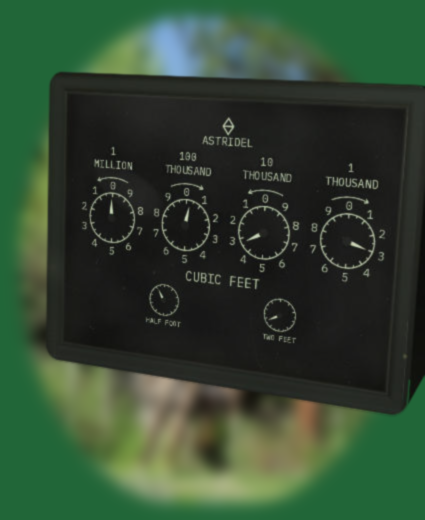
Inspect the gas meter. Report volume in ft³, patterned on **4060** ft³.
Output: **3300** ft³
